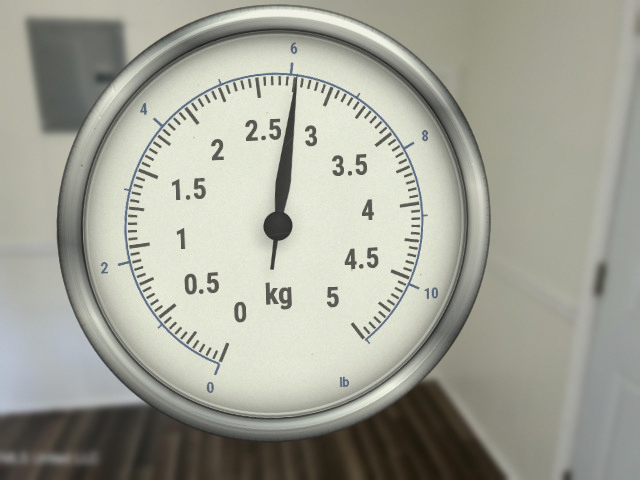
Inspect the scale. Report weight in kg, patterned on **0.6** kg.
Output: **2.75** kg
